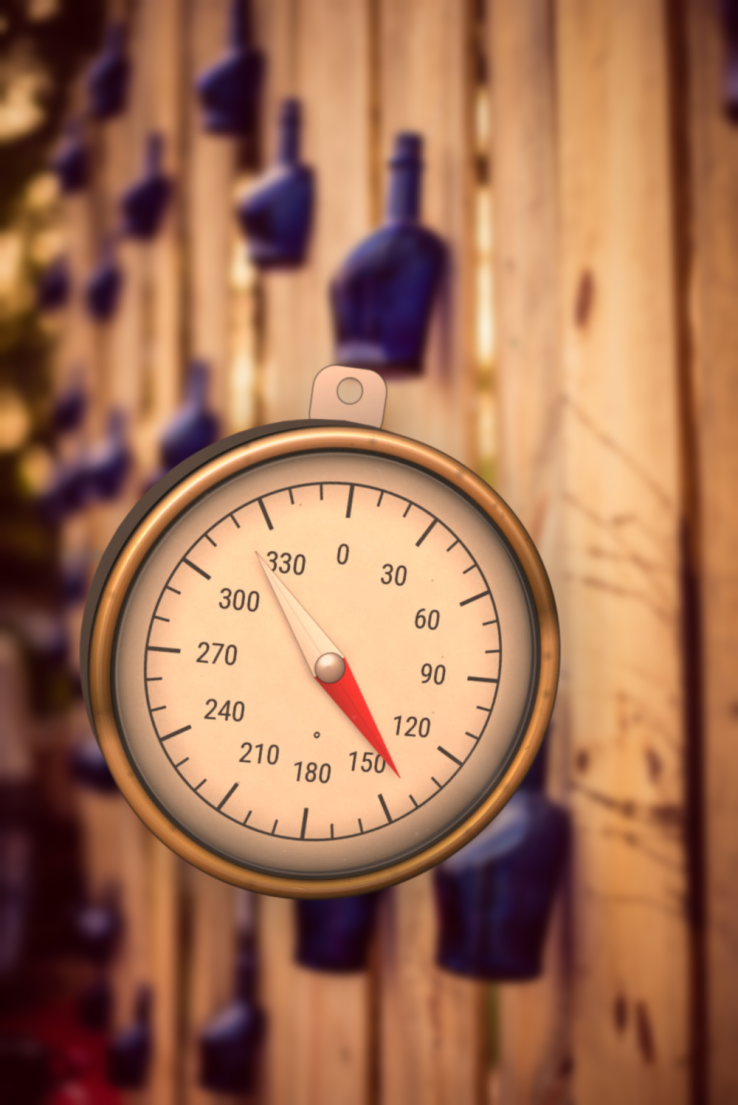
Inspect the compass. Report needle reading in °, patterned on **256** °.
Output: **140** °
